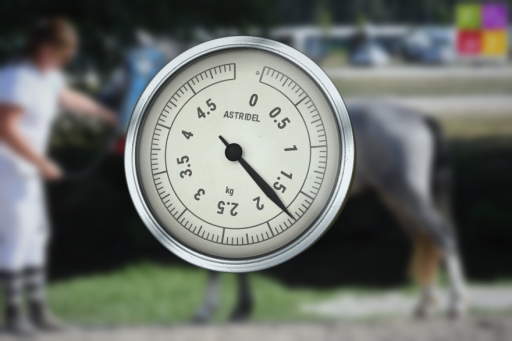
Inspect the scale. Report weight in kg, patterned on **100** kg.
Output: **1.75** kg
